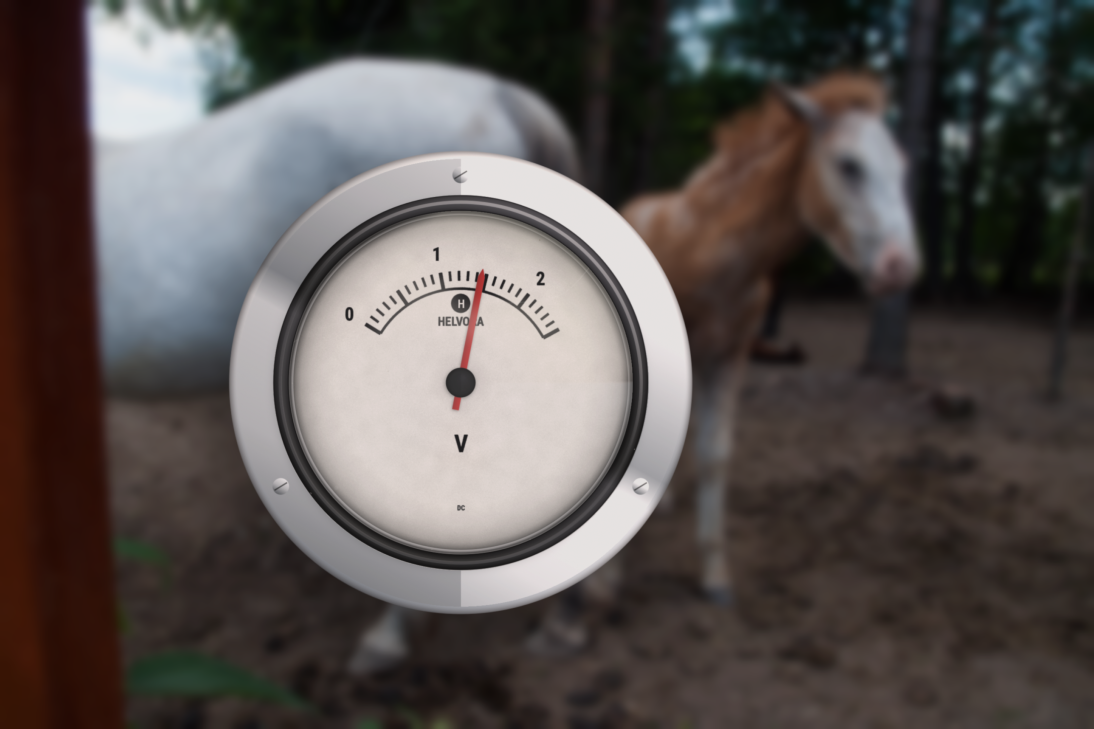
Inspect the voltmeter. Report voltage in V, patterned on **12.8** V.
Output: **1.45** V
